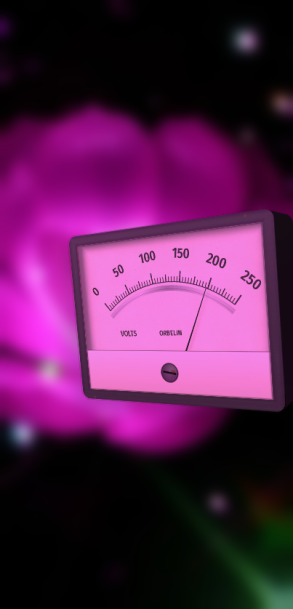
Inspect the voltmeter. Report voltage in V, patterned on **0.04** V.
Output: **200** V
